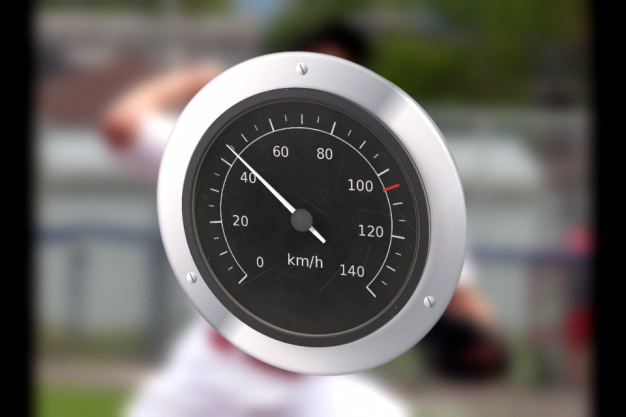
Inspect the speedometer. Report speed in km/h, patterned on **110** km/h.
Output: **45** km/h
